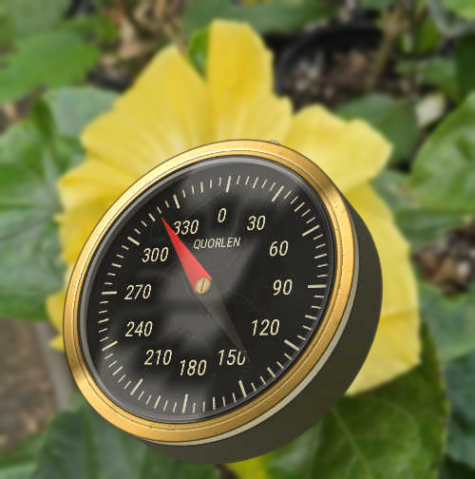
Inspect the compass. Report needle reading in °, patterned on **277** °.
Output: **320** °
